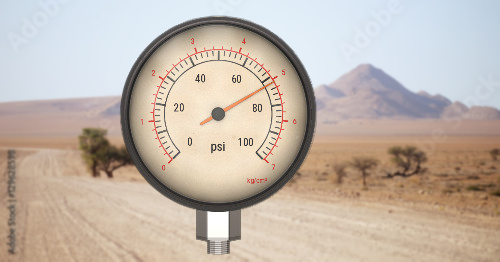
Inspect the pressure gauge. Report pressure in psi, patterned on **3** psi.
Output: **72** psi
